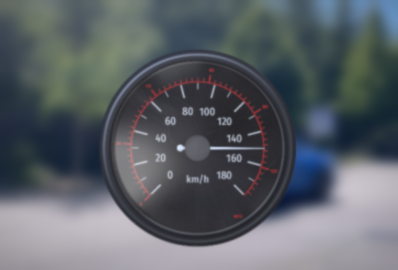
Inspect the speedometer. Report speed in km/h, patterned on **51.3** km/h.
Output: **150** km/h
